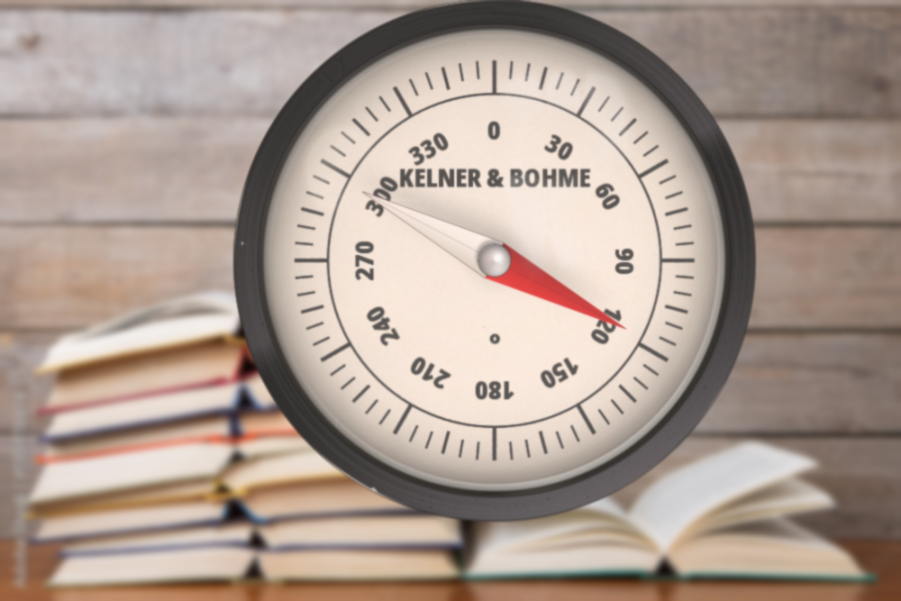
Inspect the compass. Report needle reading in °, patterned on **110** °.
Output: **117.5** °
